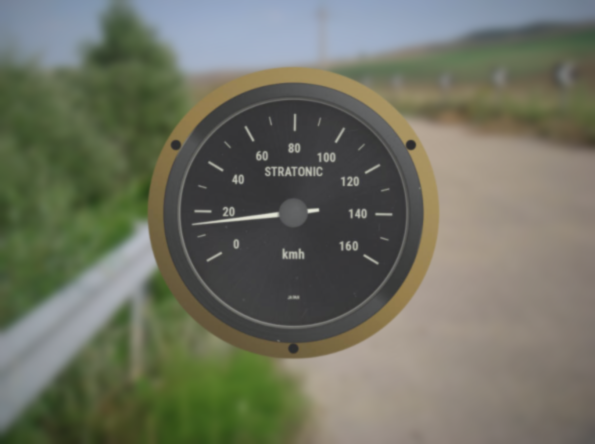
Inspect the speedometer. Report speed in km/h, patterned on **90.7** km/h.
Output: **15** km/h
